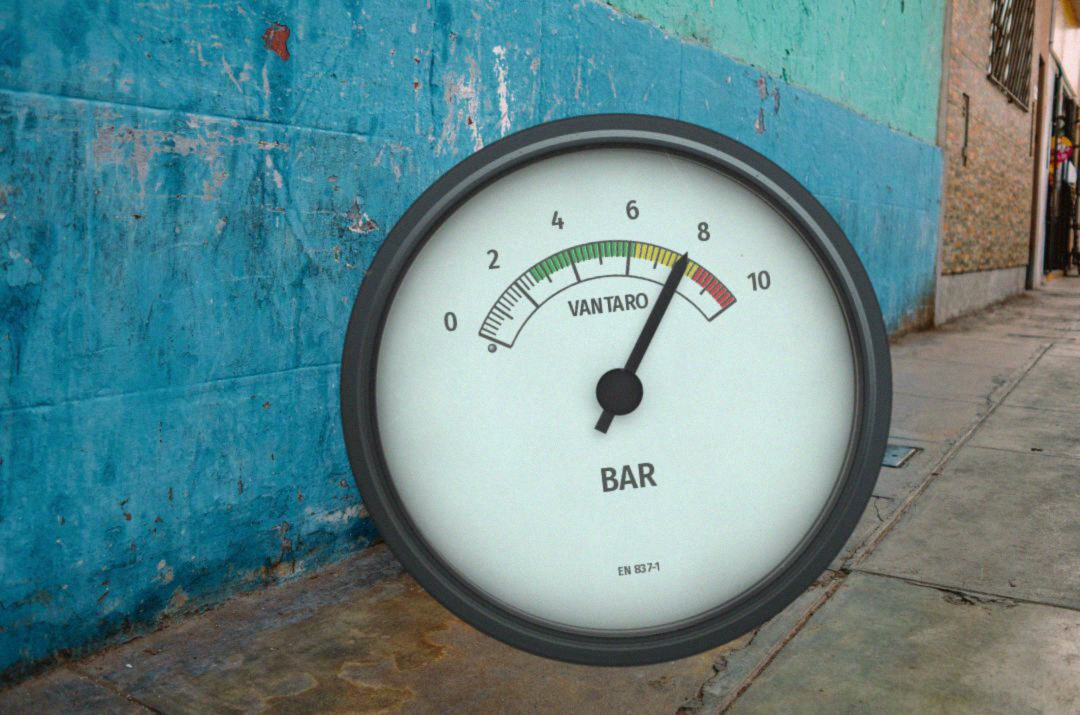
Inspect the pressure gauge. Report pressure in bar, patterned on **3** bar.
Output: **7.8** bar
